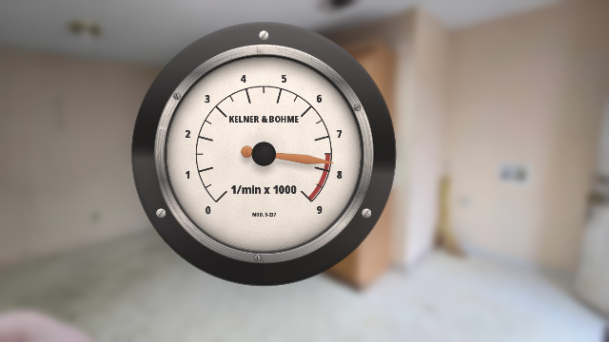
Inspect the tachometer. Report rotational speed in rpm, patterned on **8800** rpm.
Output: **7750** rpm
